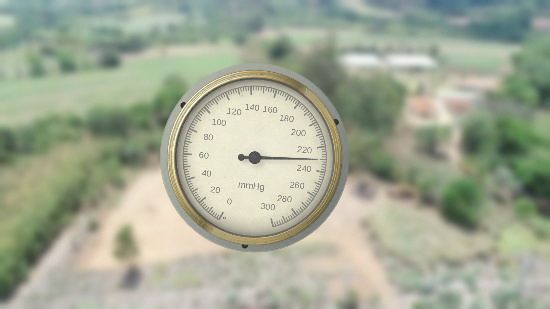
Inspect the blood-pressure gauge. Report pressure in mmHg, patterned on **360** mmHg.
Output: **230** mmHg
